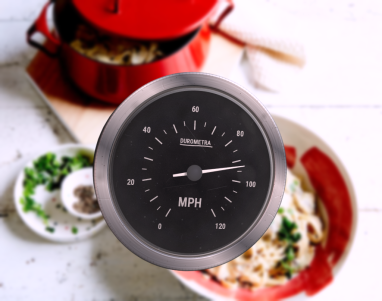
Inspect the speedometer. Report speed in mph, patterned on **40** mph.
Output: **92.5** mph
